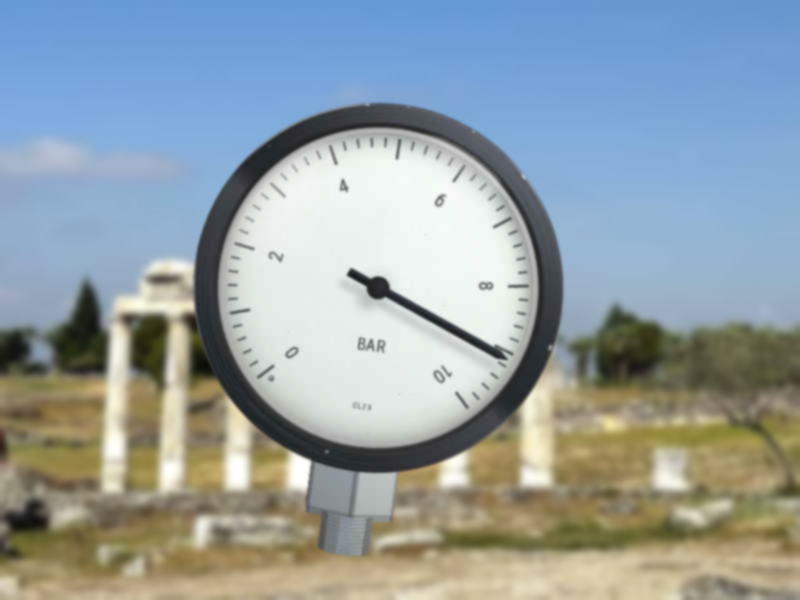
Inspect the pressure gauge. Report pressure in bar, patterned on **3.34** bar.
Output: **9.1** bar
